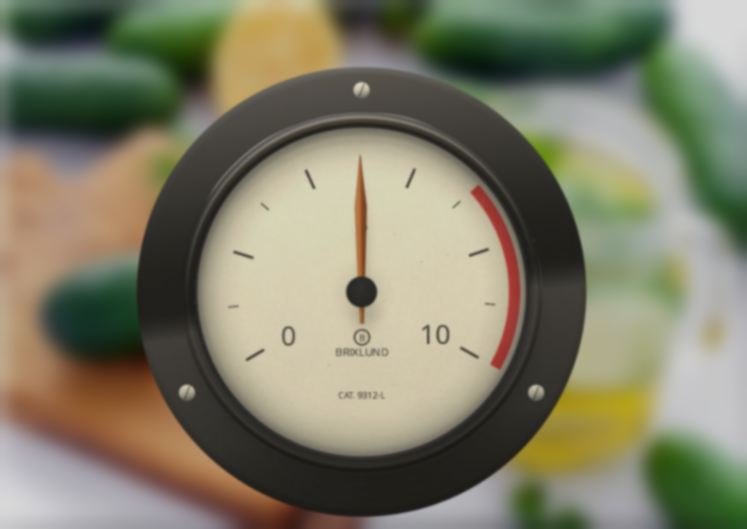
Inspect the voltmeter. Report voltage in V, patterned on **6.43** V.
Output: **5** V
